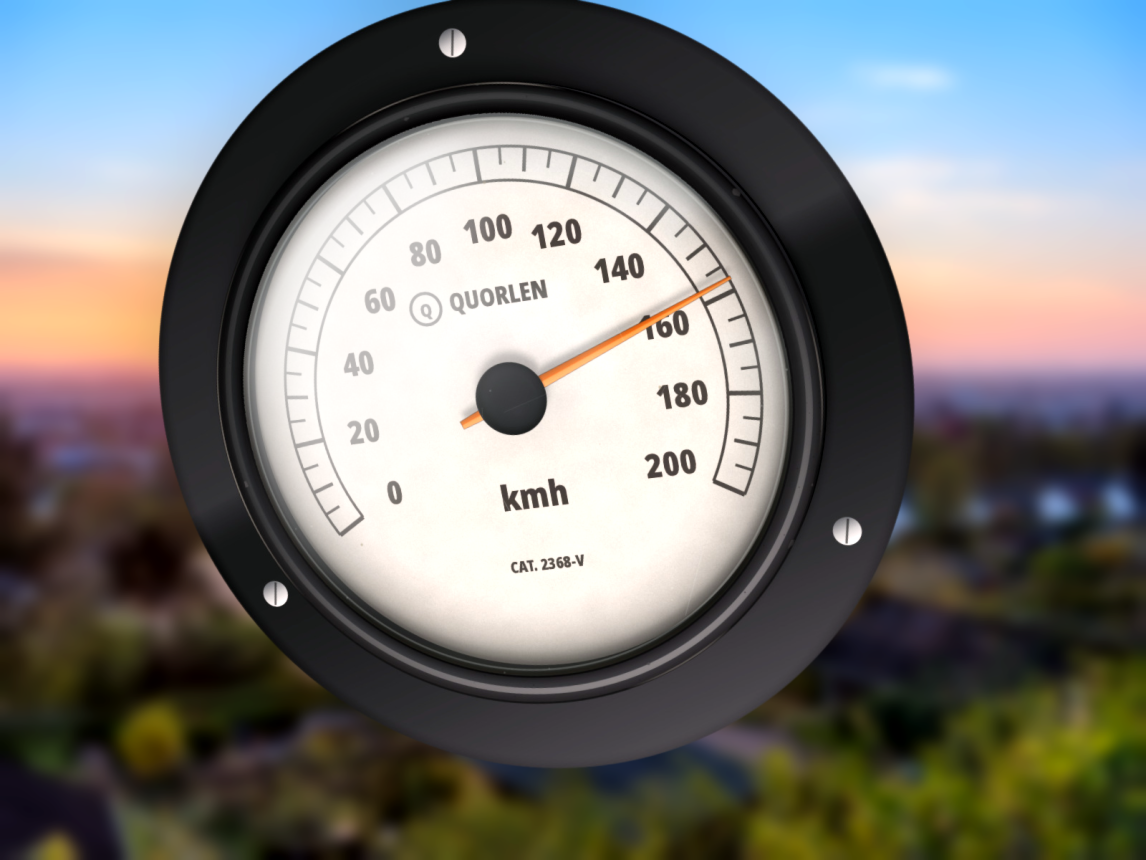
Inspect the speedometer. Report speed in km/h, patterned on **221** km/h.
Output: **157.5** km/h
